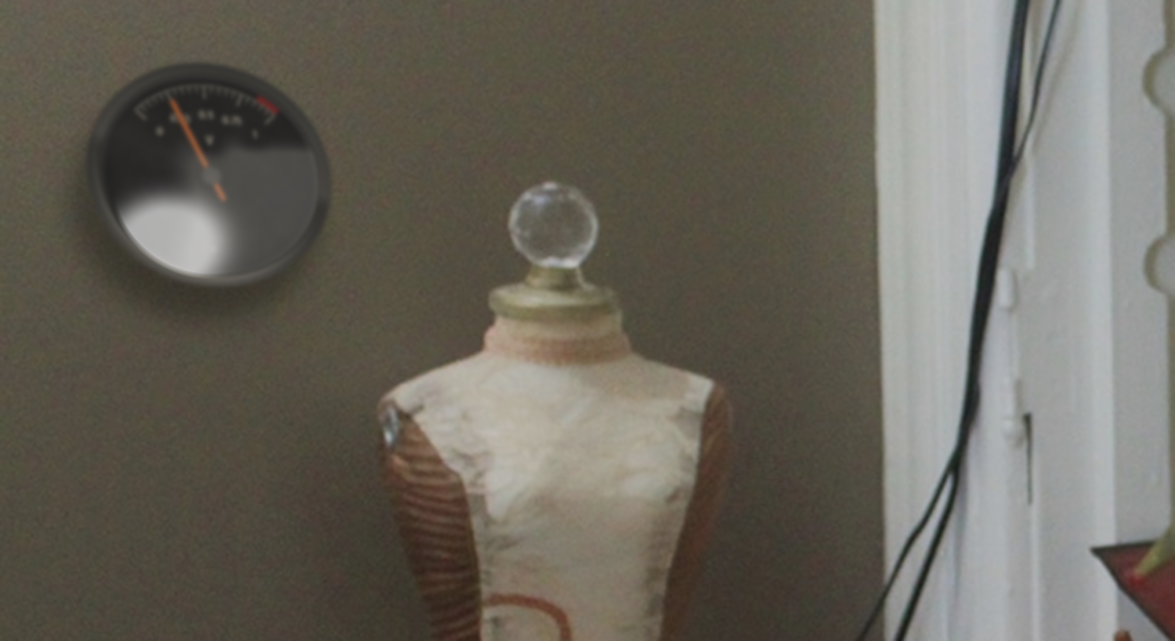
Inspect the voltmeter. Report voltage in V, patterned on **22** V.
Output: **0.25** V
